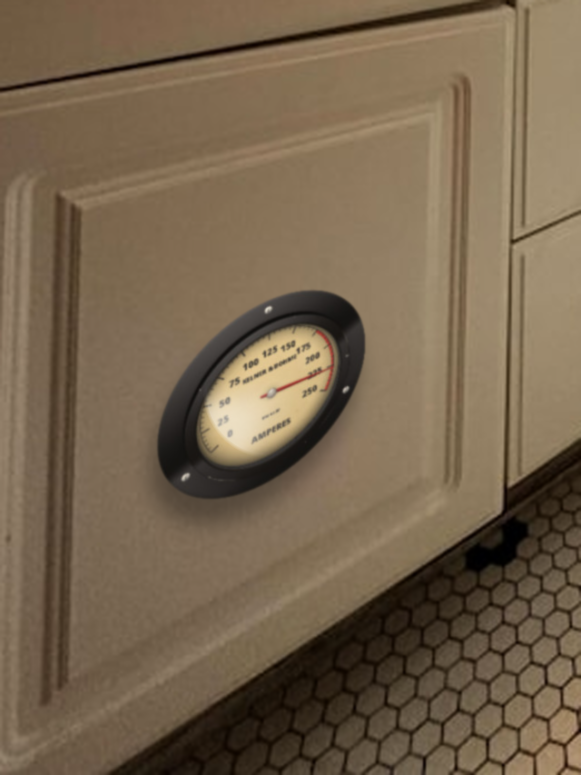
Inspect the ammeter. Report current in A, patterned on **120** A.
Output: **225** A
